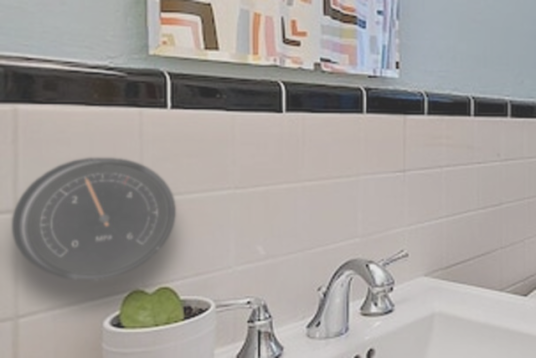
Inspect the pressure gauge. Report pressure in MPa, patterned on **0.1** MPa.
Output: **2.6** MPa
